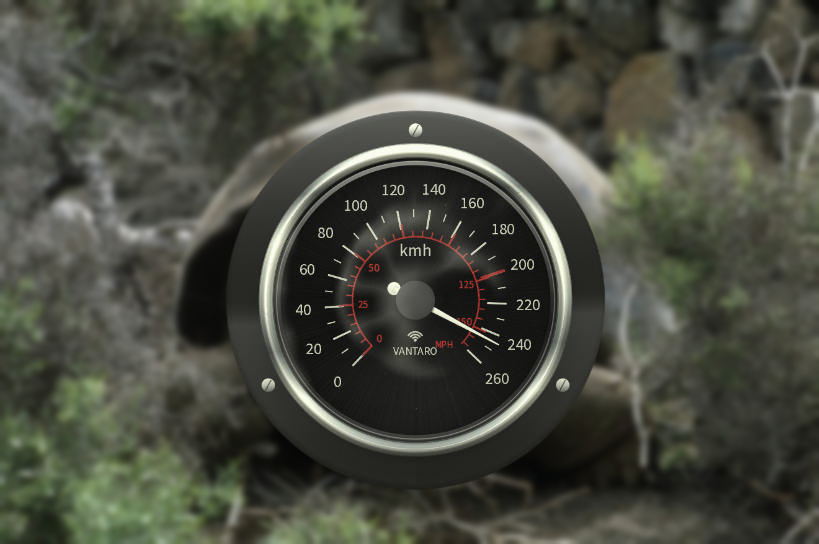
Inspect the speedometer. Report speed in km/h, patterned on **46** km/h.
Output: **245** km/h
